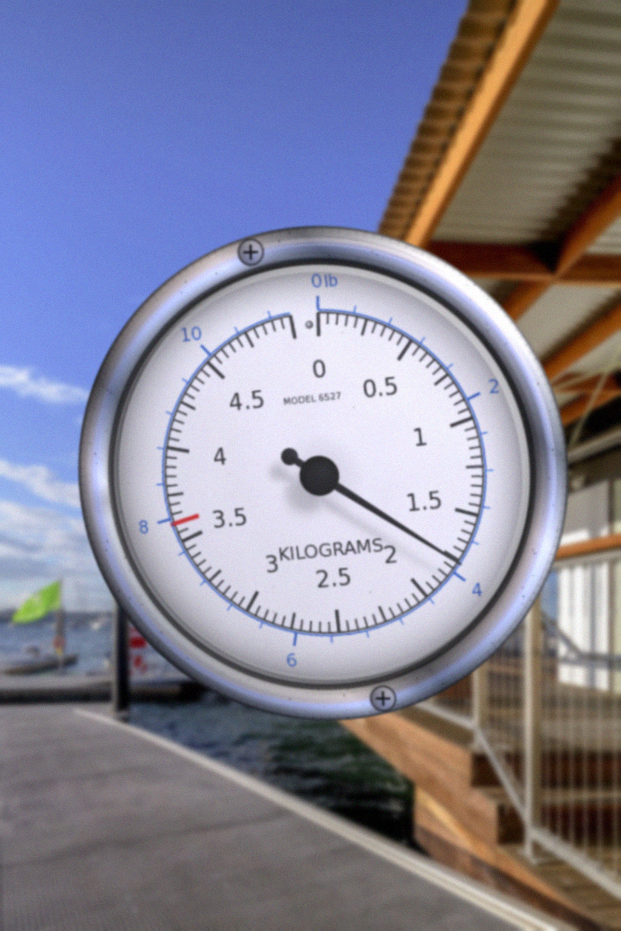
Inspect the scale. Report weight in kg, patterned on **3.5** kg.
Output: **1.75** kg
